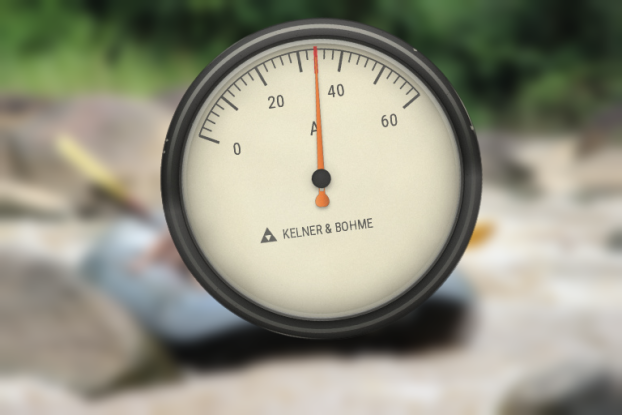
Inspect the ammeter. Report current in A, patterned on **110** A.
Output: **34** A
